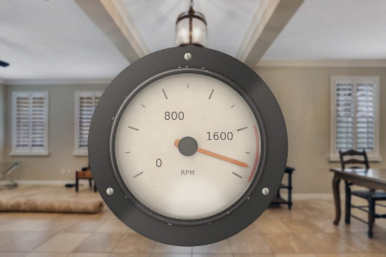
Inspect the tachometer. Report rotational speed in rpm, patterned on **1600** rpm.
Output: **1900** rpm
